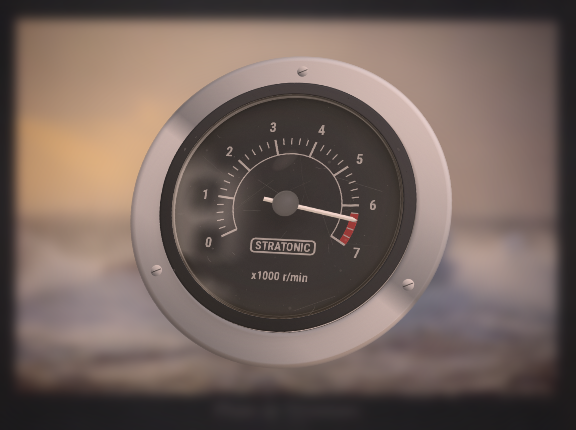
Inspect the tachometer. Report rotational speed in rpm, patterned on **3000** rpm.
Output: **6400** rpm
